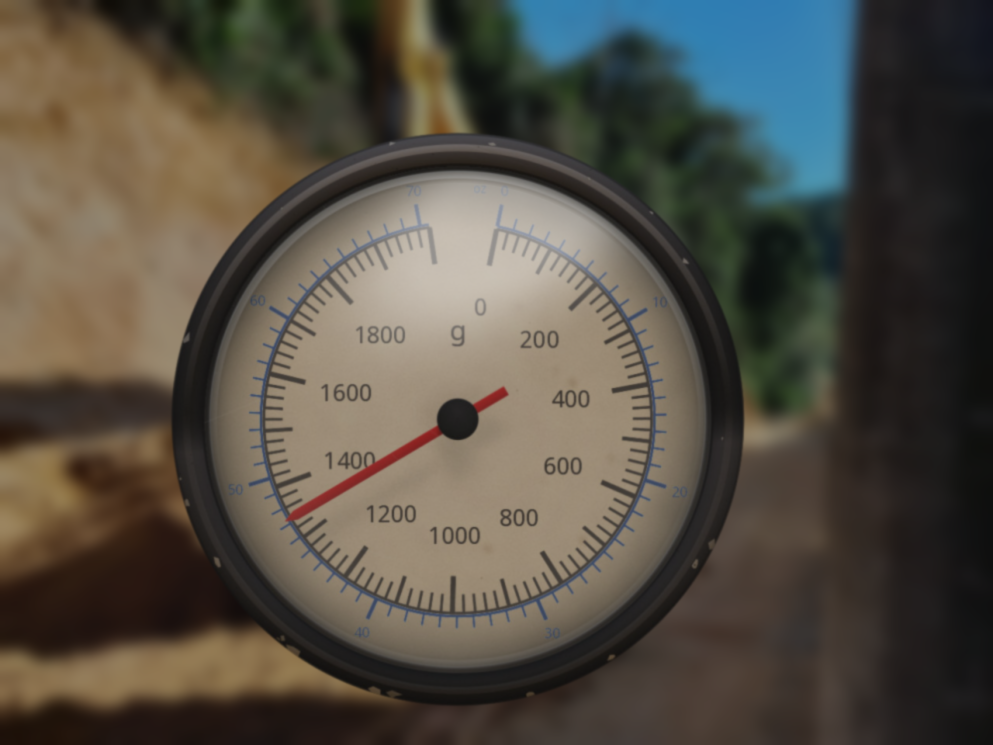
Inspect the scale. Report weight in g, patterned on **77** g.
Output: **1340** g
